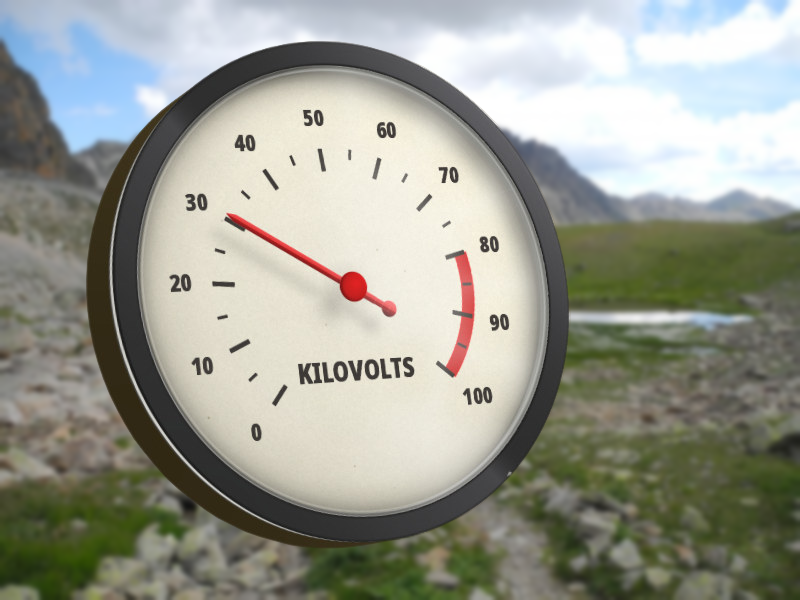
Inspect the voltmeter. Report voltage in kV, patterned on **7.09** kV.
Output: **30** kV
